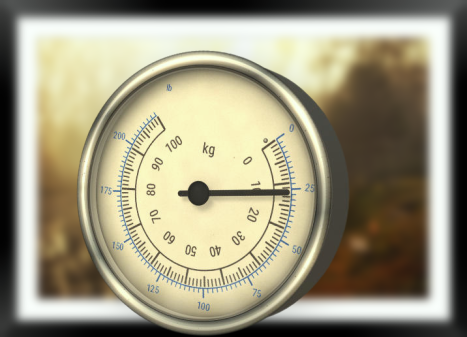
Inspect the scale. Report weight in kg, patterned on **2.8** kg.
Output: **12** kg
